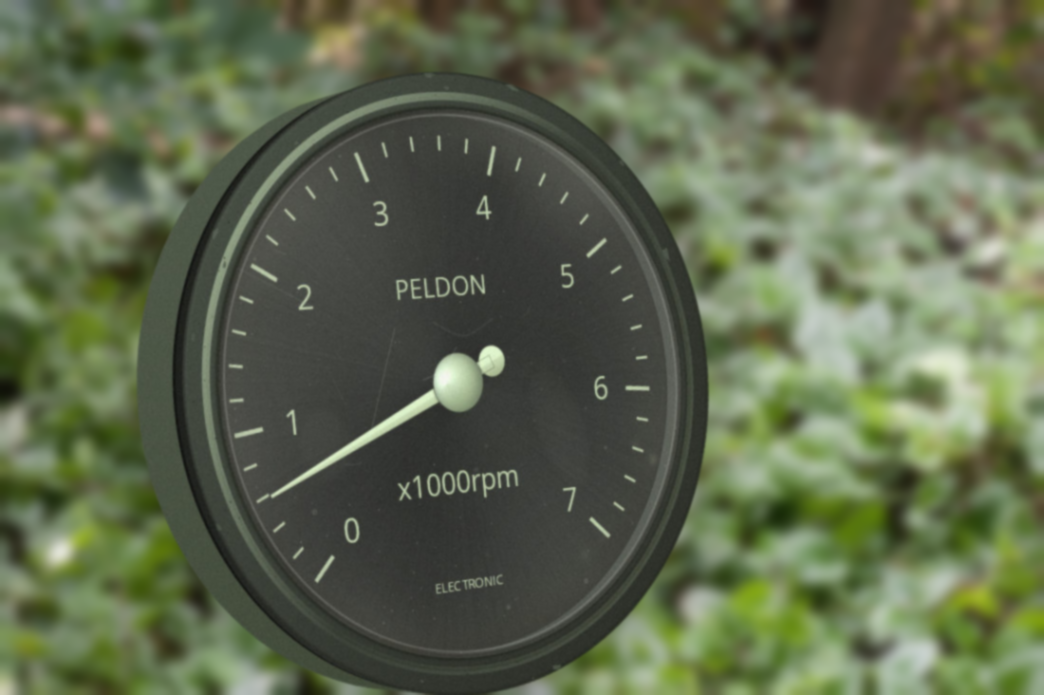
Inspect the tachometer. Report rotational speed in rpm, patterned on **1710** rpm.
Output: **600** rpm
